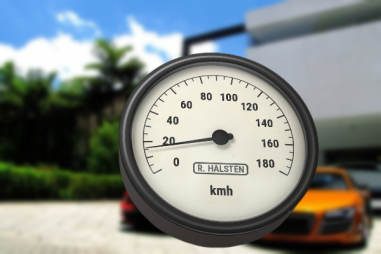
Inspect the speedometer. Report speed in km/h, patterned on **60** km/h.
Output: **15** km/h
